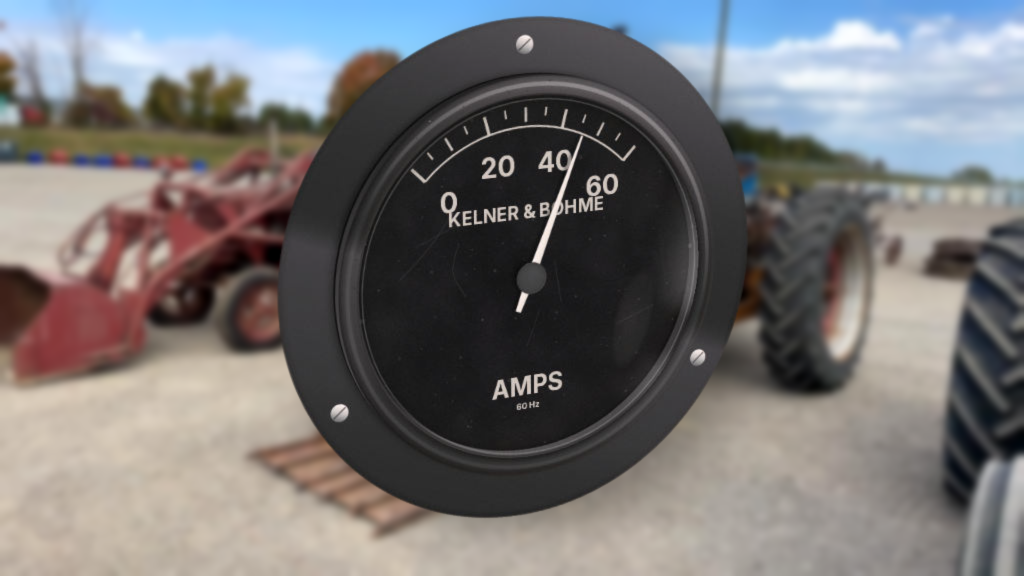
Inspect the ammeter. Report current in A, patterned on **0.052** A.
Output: **45** A
